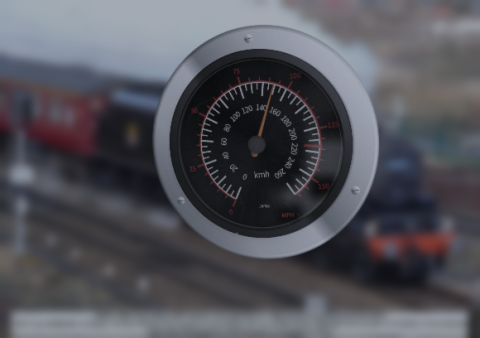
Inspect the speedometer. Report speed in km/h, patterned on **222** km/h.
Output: **150** km/h
